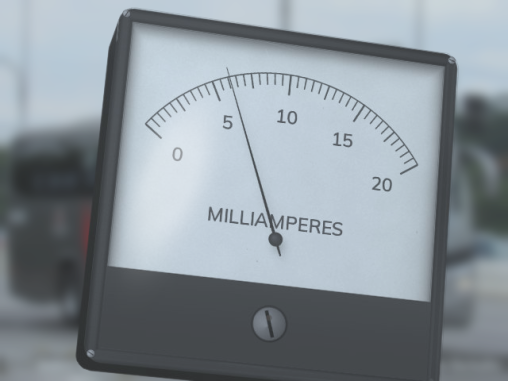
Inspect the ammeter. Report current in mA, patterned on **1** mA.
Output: **6** mA
